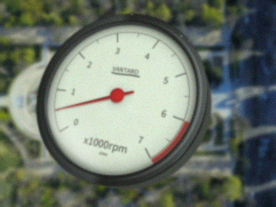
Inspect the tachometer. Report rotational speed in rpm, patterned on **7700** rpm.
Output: **500** rpm
